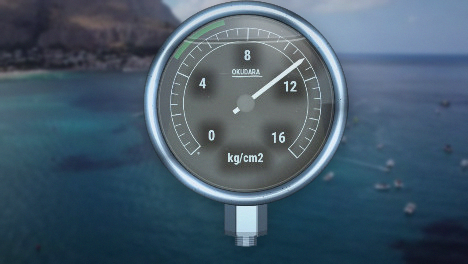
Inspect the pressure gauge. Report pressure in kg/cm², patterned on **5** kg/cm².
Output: **11** kg/cm²
